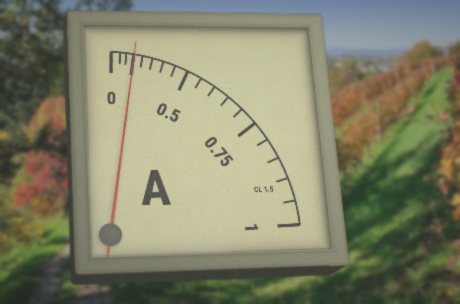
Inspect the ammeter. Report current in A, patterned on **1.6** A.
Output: **0.25** A
